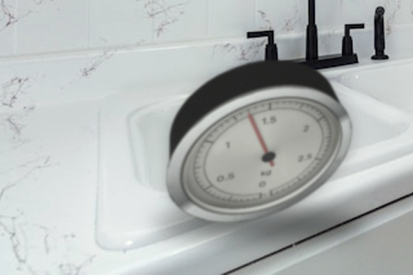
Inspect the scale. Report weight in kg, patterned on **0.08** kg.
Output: **1.35** kg
